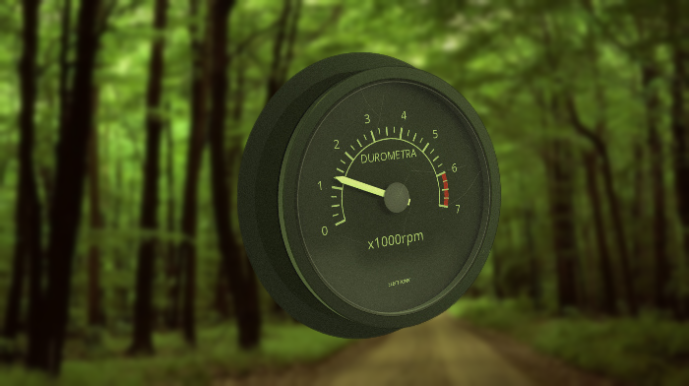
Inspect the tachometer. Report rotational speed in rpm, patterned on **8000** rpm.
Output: **1250** rpm
